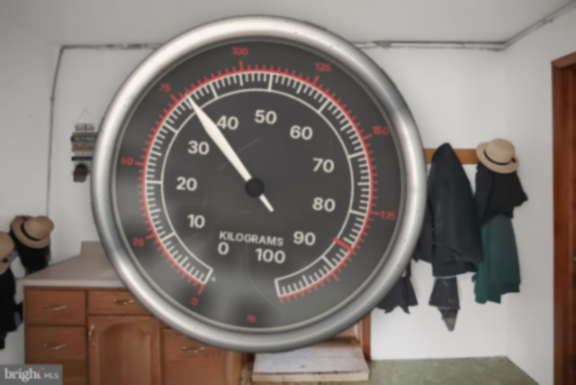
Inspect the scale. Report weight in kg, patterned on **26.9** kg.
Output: **36** kg
